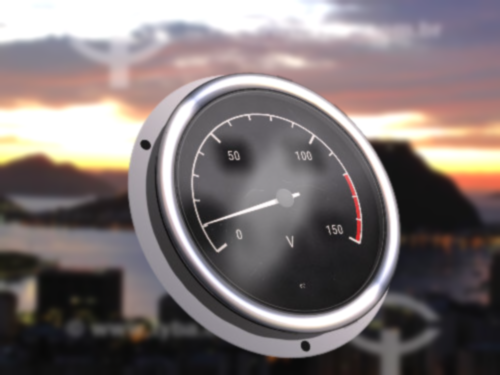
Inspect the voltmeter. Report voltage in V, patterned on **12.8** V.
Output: **10** V
